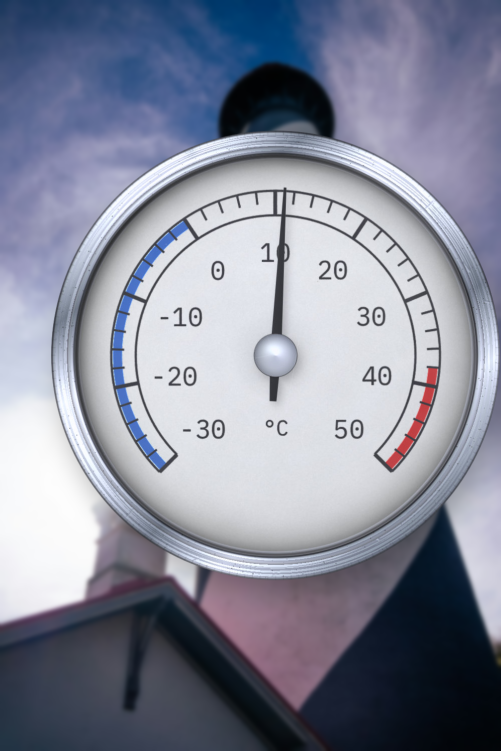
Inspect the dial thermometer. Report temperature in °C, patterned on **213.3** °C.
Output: **11** °C
